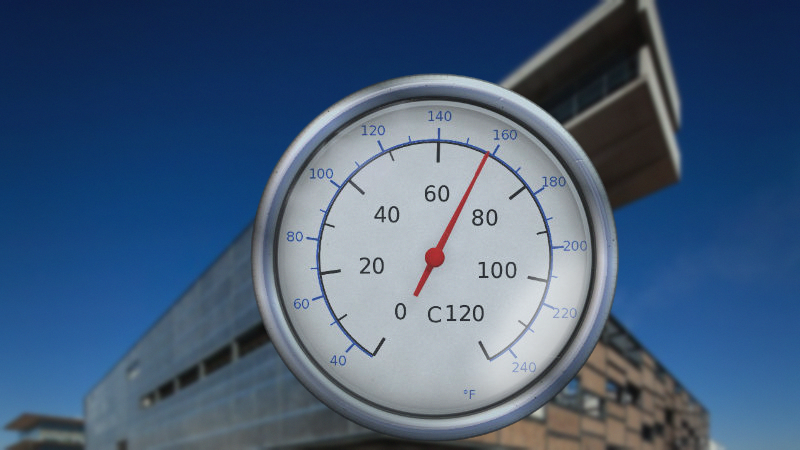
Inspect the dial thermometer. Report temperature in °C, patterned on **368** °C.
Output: **70** °C
